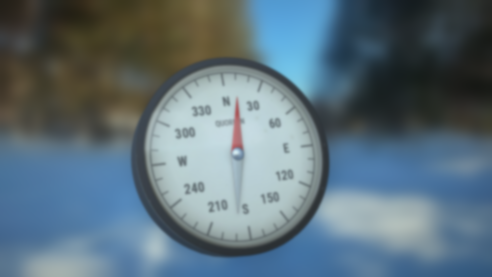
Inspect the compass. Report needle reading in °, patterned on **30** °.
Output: **10** °
